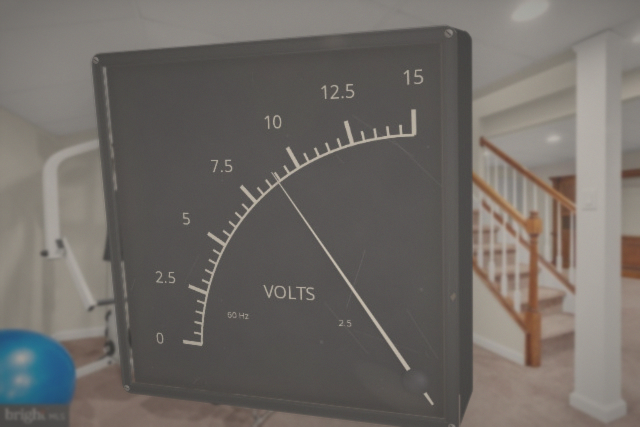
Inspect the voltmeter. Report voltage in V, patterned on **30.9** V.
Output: **9** V
